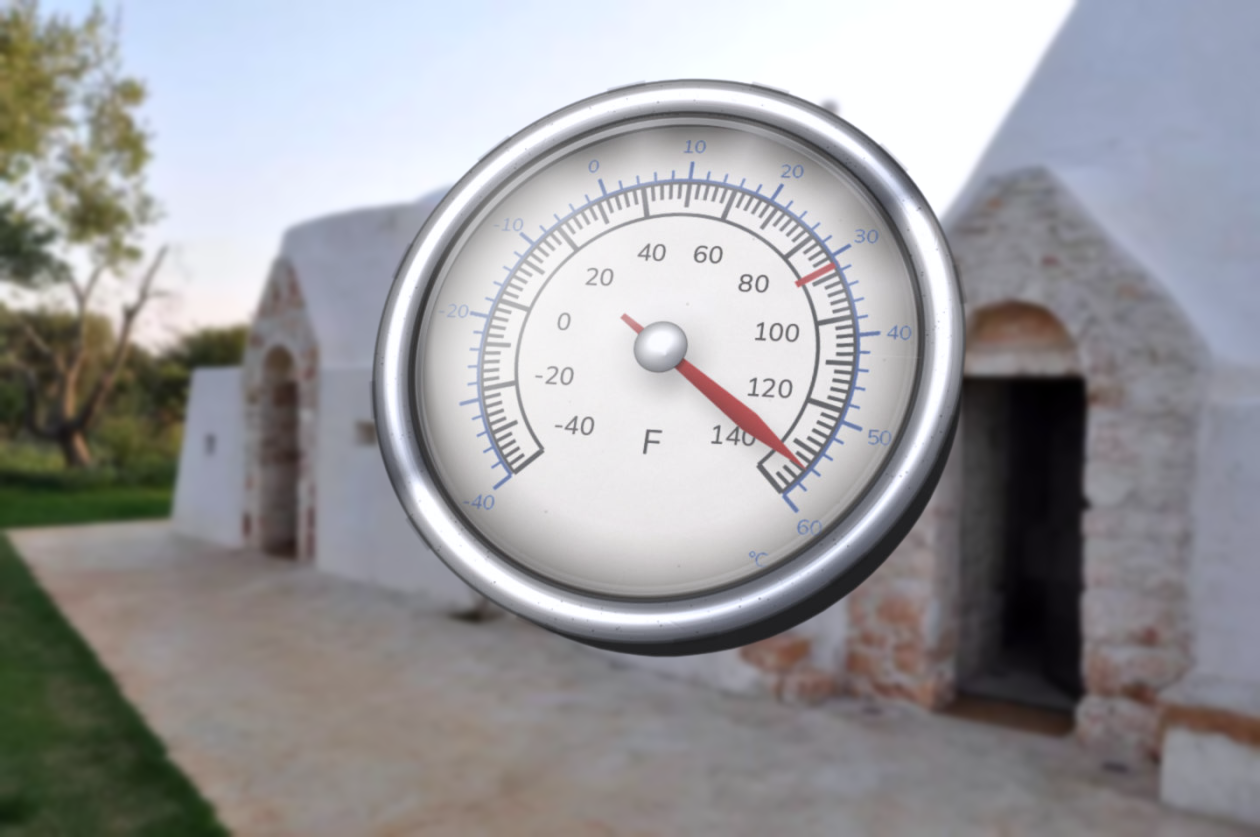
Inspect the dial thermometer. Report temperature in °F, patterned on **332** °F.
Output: **134** °F
